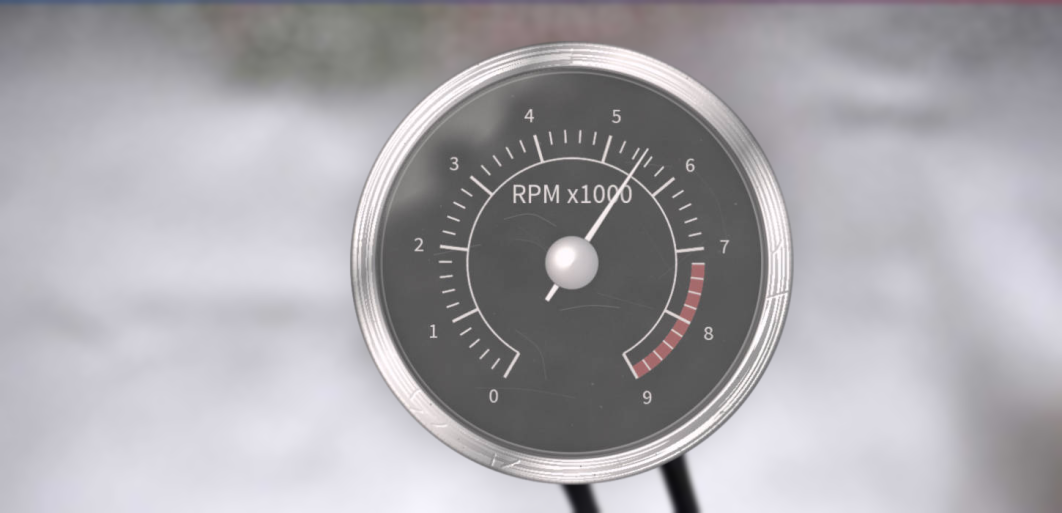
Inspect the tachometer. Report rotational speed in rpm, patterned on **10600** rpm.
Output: **5500** rpm
